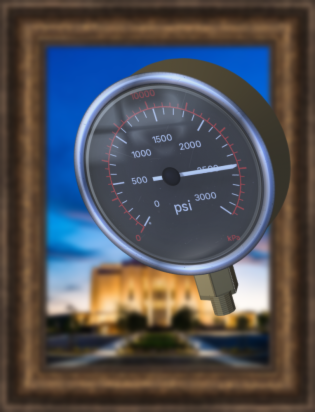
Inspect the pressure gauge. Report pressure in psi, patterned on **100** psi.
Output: **2500** psi
